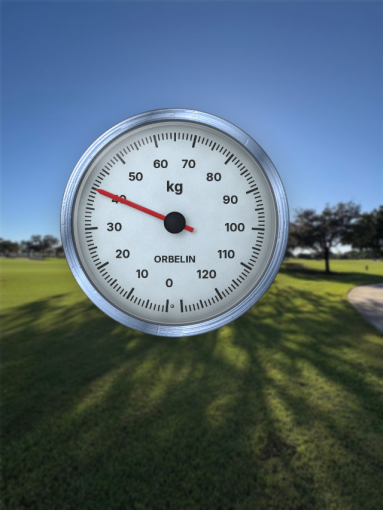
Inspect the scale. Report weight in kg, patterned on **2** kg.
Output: **40** kg
